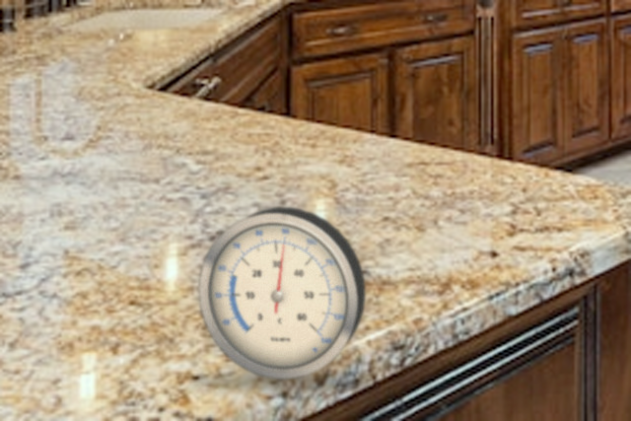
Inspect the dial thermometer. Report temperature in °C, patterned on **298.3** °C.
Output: **32.5** °C
